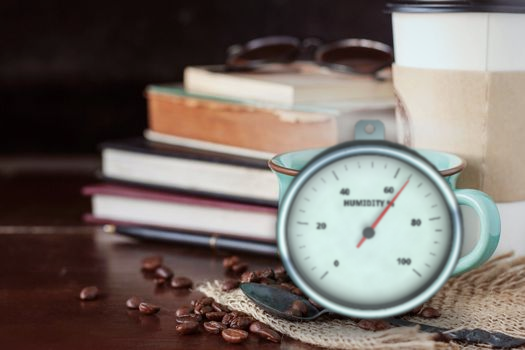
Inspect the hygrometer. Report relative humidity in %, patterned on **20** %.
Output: **64** %
